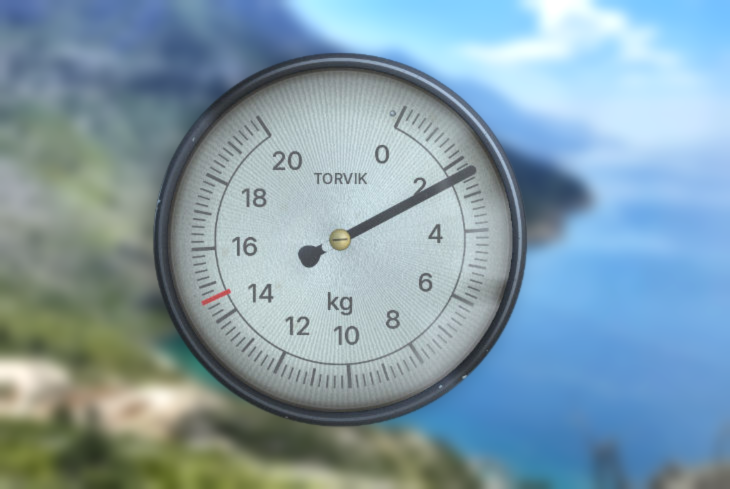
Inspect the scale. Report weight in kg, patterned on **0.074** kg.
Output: **2.4** kg
